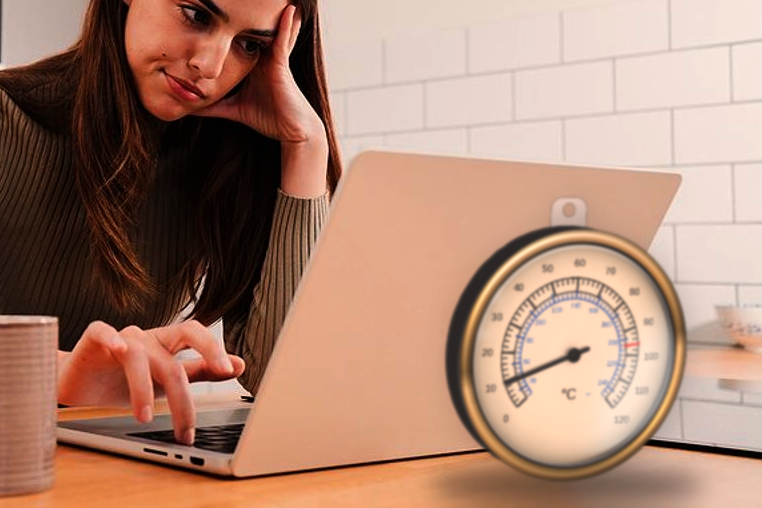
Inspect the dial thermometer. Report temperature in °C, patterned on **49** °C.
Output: **10** °C
